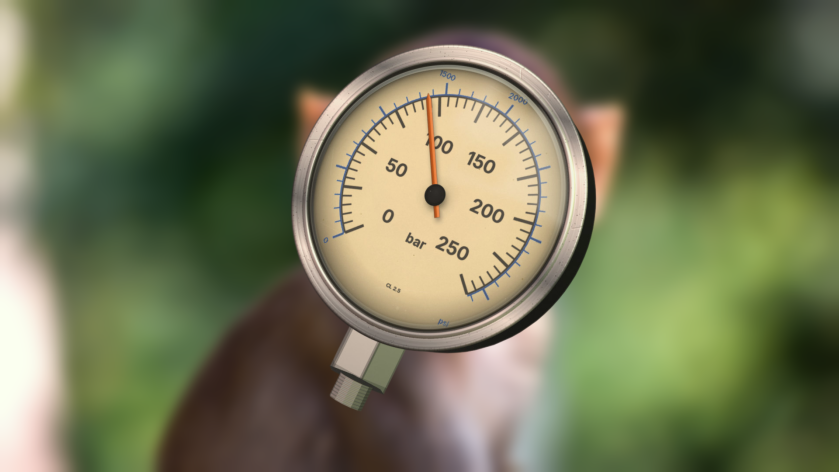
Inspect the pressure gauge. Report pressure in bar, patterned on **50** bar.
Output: **95** bar
